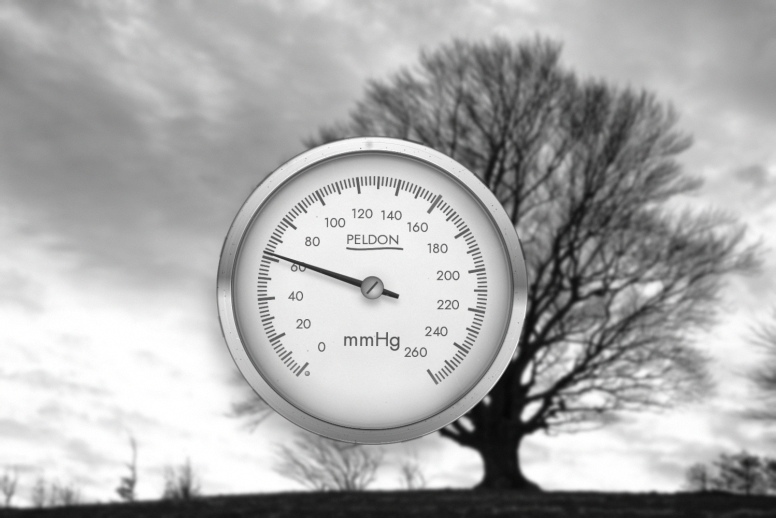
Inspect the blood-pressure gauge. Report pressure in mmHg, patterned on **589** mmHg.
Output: **62** mmHg
